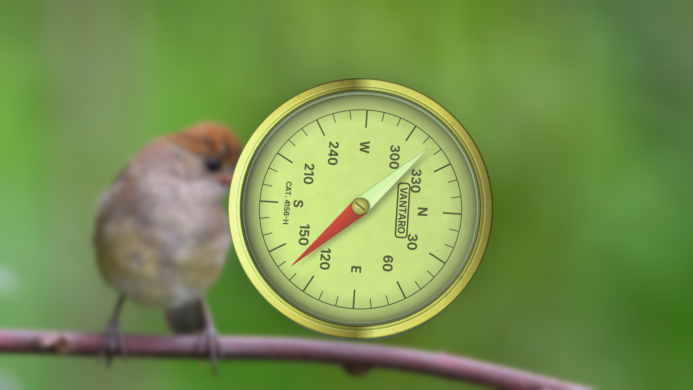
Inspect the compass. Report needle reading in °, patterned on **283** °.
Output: **135** °
